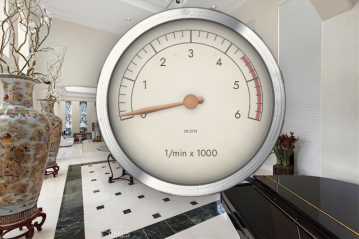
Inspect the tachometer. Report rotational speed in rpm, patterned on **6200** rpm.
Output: **100** rpm
